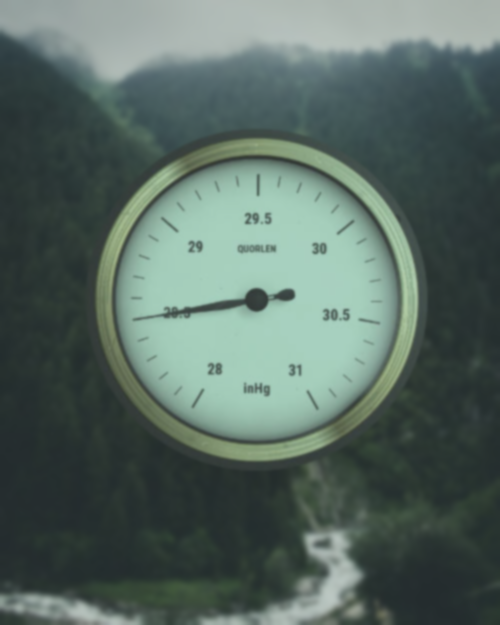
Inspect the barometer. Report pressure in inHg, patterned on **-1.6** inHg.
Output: **28.5** inHg
